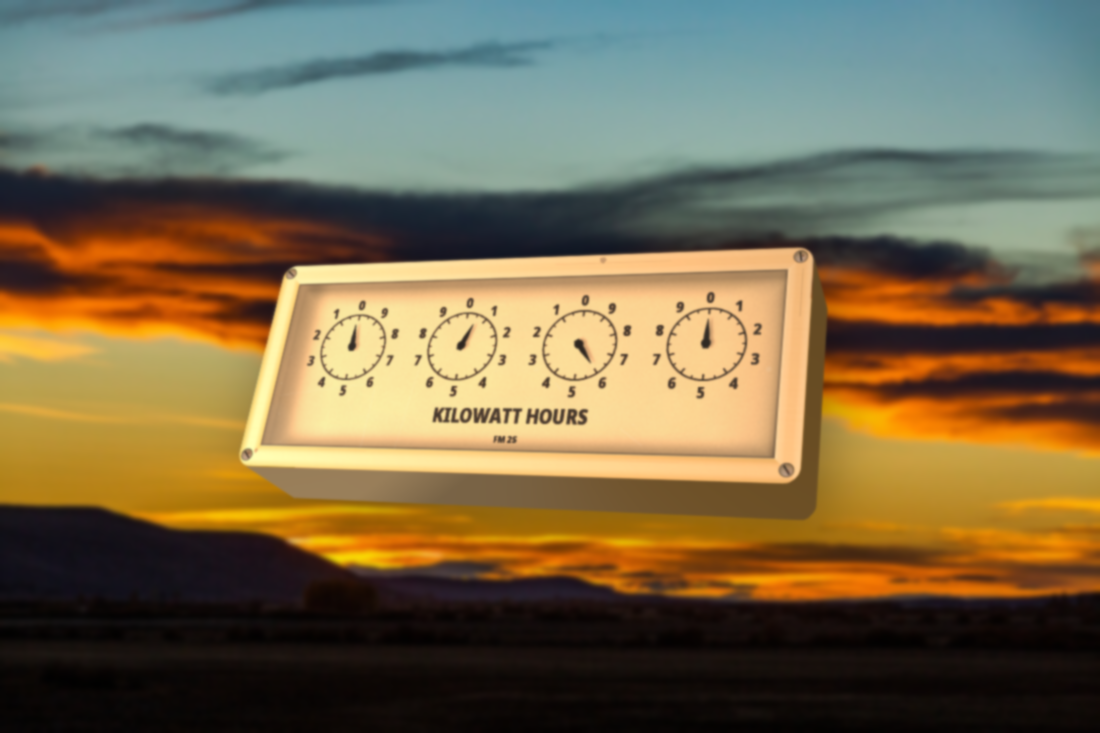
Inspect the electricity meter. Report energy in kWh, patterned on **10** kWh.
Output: **60** kWh
